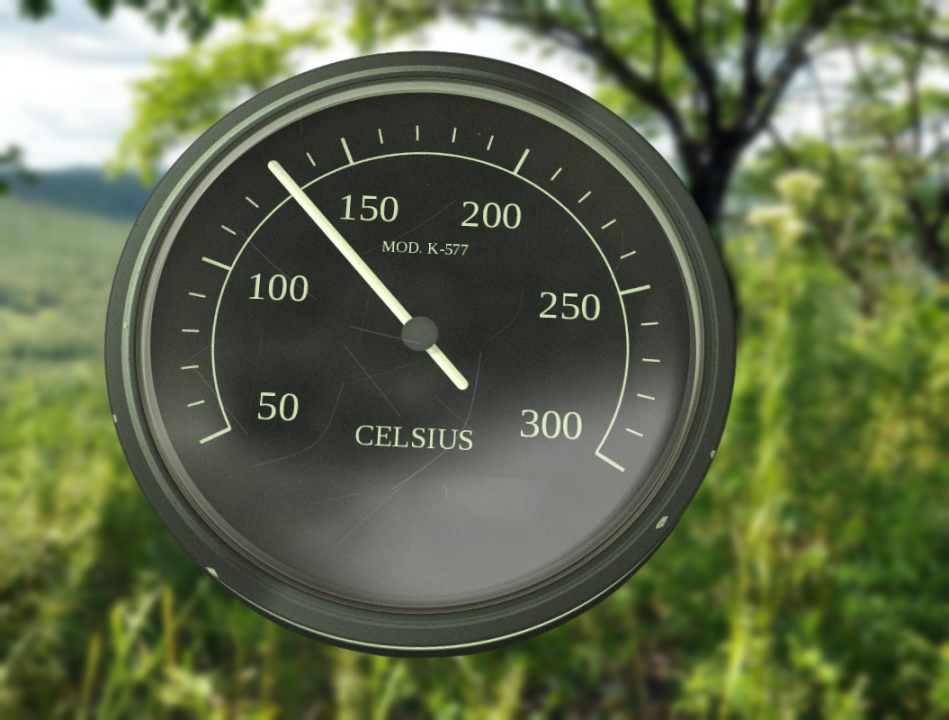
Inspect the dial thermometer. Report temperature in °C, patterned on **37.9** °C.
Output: **130** °C
